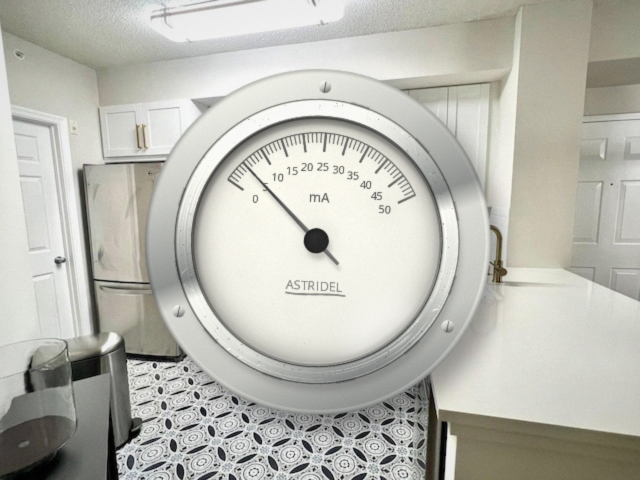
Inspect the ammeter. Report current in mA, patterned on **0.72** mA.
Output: **5** mA
